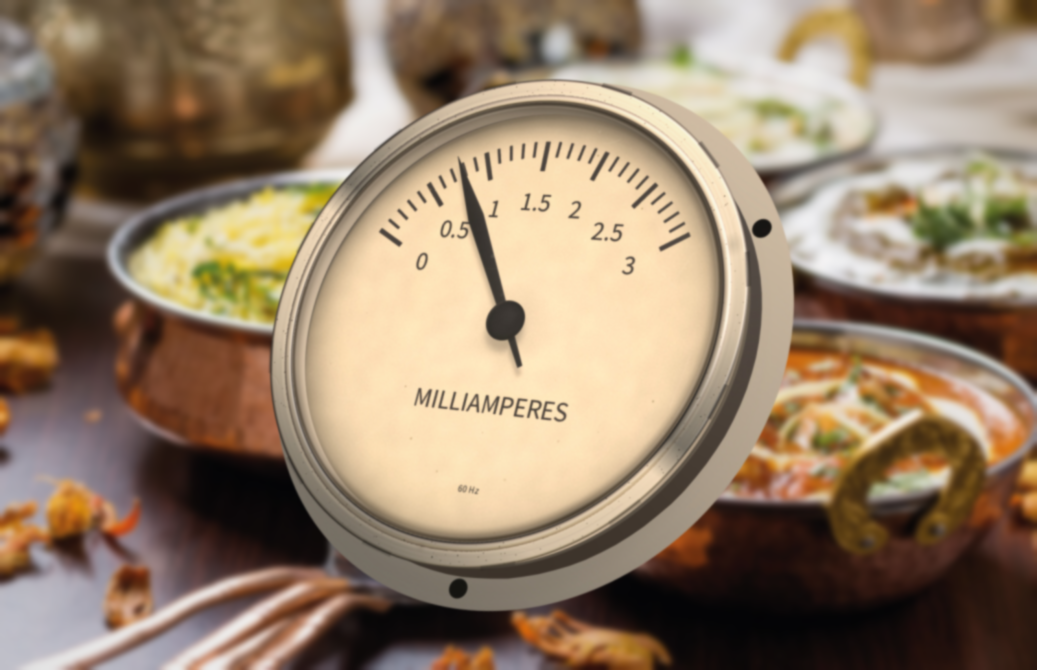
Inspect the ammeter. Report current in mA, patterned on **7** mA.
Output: **0.8** mA
